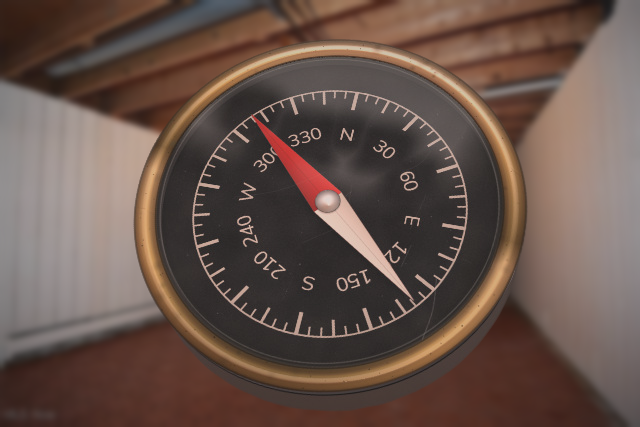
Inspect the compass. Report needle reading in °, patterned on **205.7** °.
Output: **310** °
